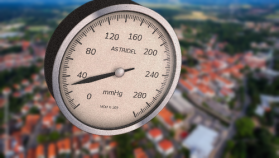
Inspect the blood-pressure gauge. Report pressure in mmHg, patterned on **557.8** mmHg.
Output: **30** mmHg
